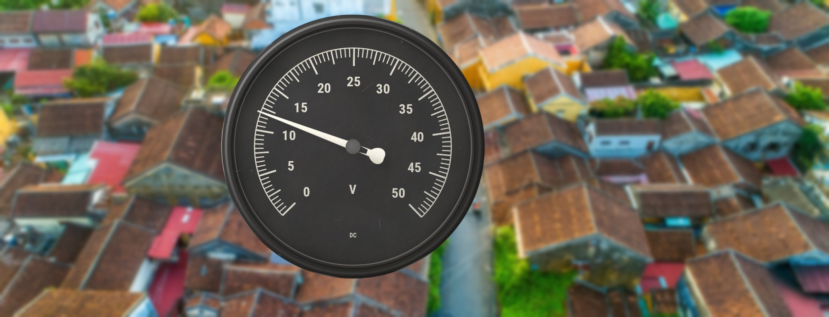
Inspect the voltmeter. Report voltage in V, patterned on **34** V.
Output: **12** V
